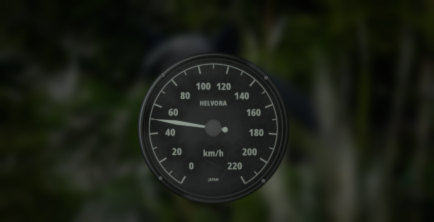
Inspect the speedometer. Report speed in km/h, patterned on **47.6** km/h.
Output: **50** km/h
